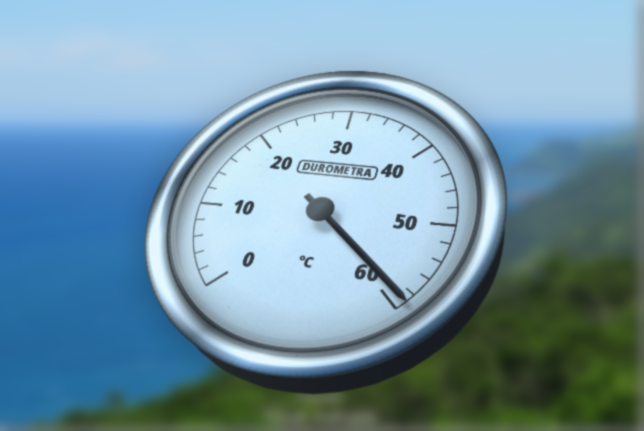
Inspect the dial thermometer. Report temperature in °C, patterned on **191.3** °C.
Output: **59** °C
